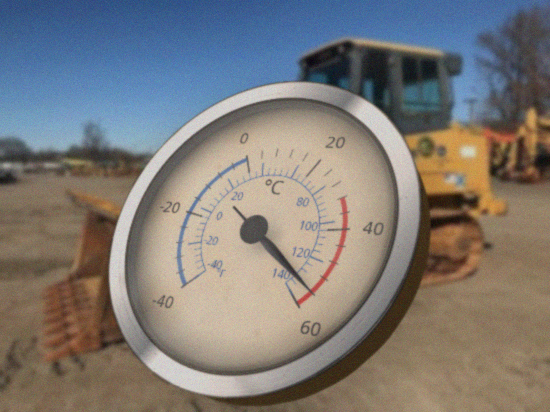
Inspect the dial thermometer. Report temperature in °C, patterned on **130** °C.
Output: **56** °C
